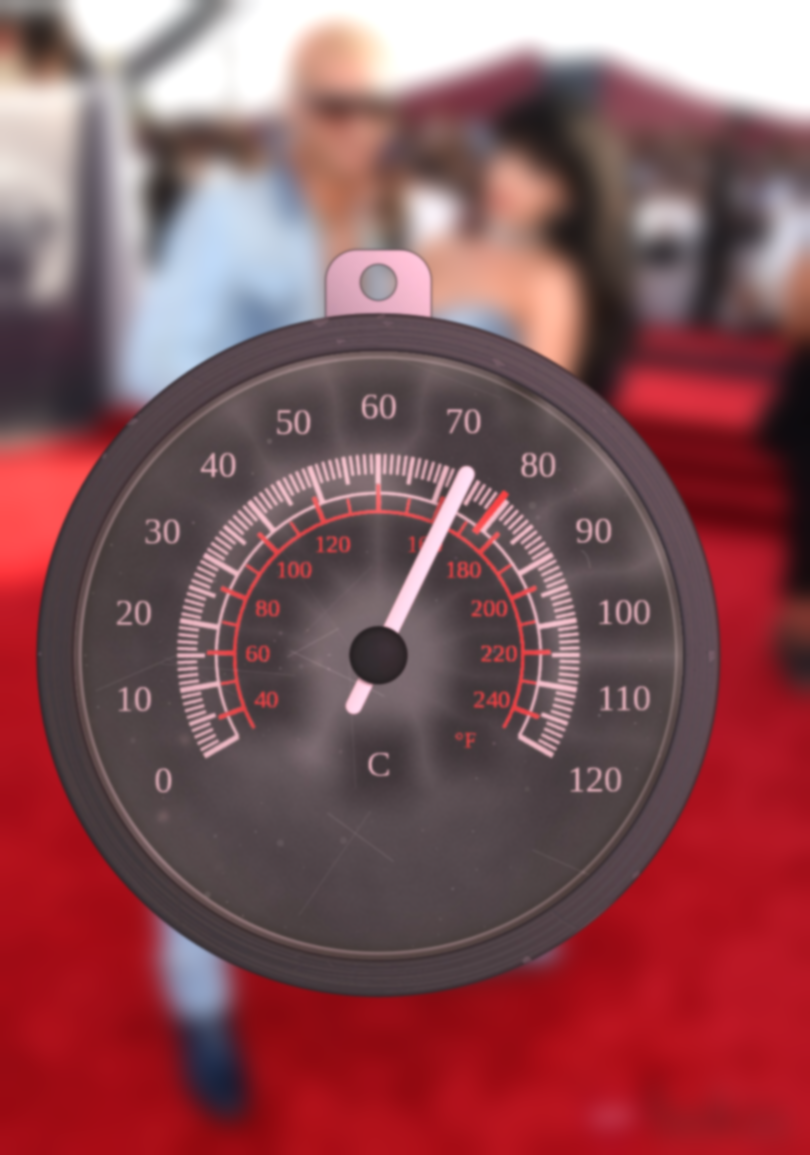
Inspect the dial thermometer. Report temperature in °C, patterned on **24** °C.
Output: **73** °C
